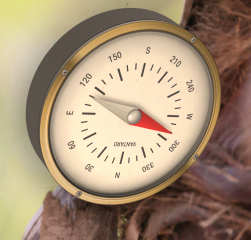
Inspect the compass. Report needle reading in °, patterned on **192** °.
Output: **290** °
